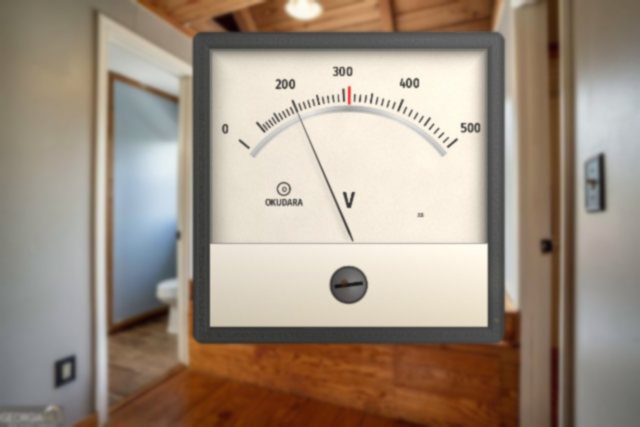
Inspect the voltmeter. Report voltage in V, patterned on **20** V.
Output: **200** V
